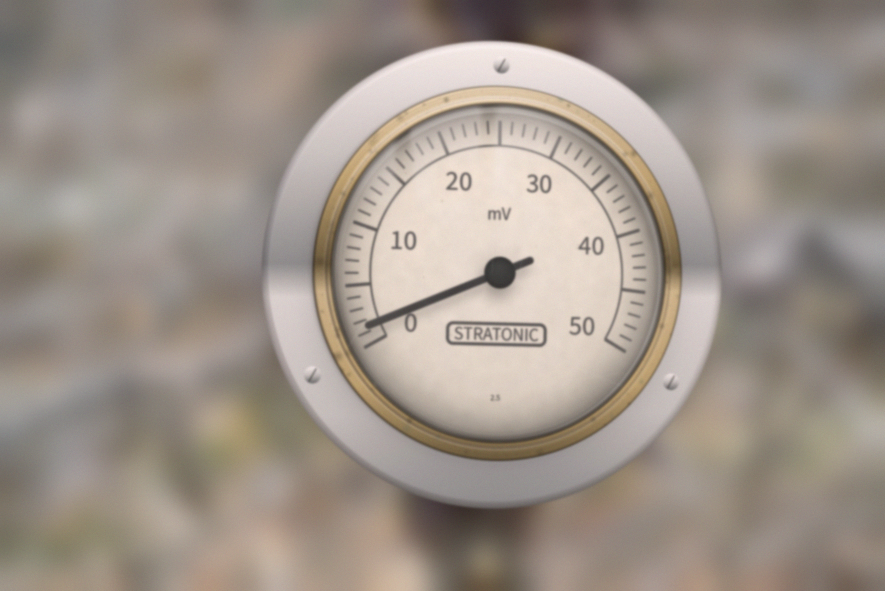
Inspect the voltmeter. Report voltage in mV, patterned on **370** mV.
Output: **1.5** mV
